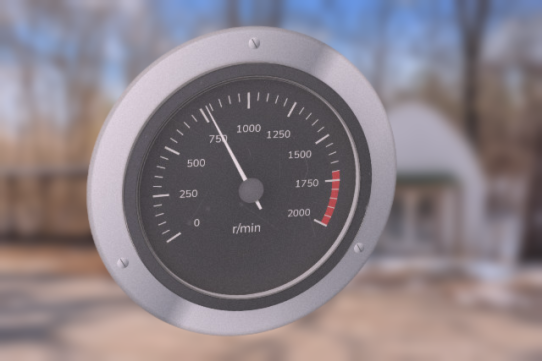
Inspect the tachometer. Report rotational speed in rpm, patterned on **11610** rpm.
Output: **775** rpm
